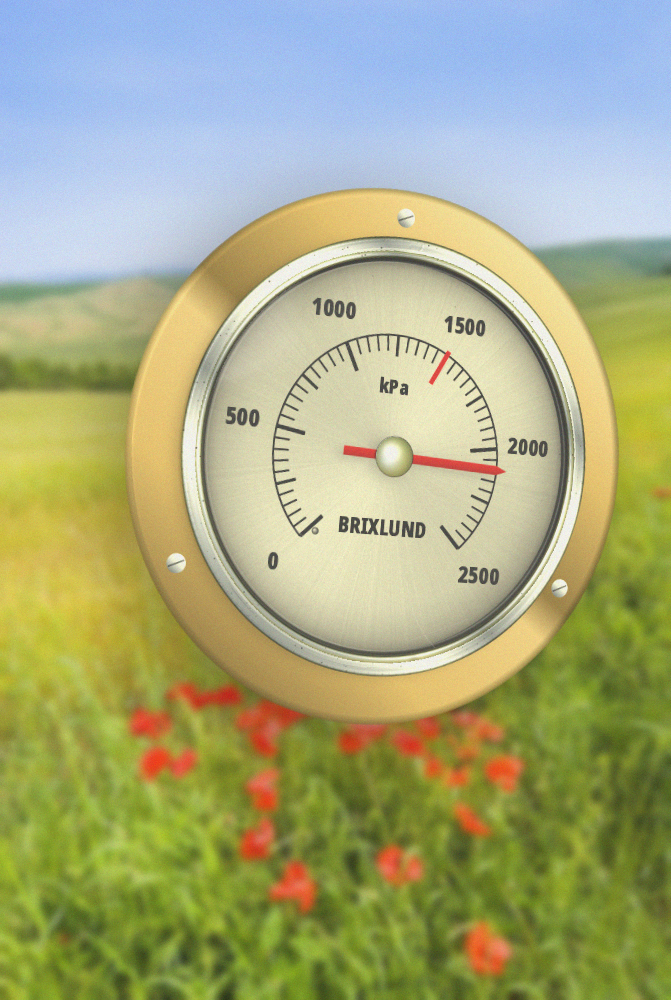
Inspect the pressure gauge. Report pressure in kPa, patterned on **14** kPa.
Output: **2100** kPa
